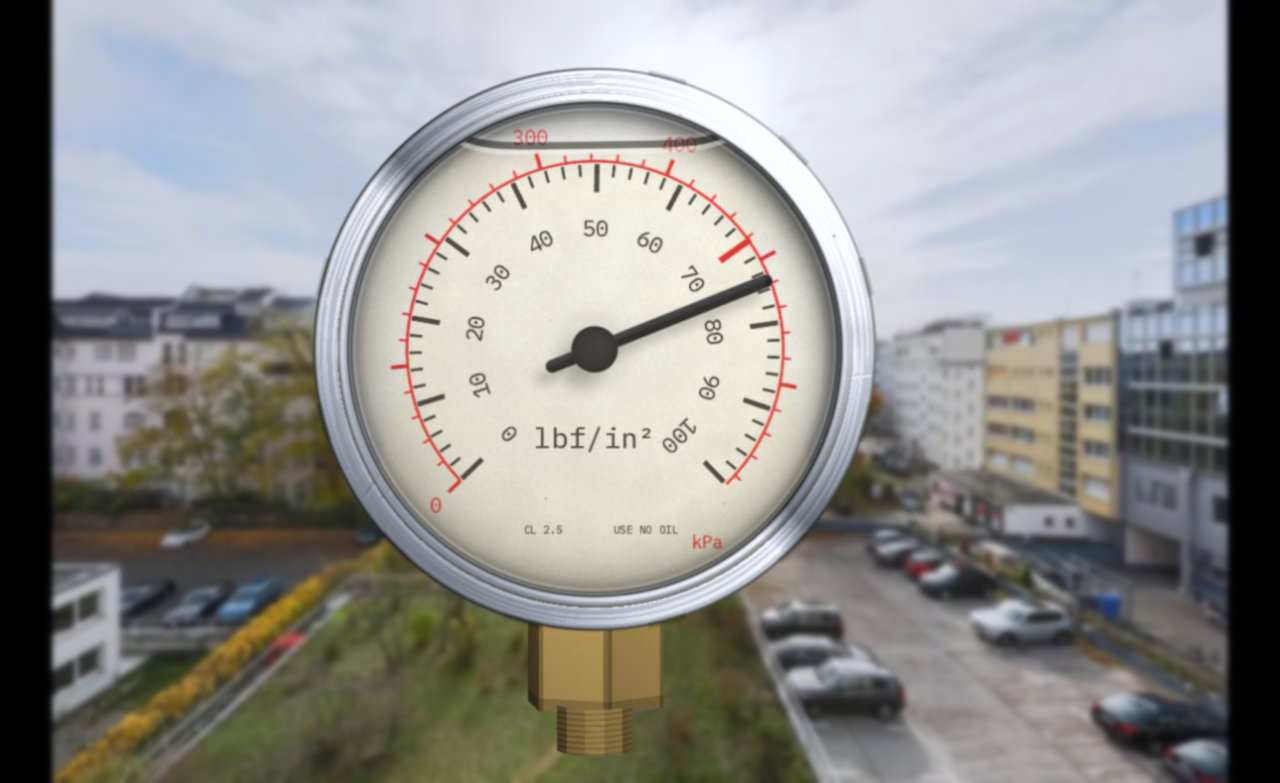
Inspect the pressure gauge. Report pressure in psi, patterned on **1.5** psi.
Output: **75** psi
